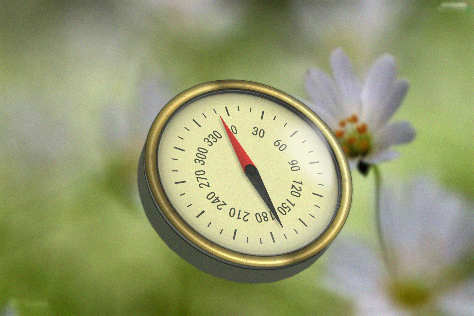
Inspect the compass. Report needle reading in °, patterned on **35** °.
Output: **350** °
